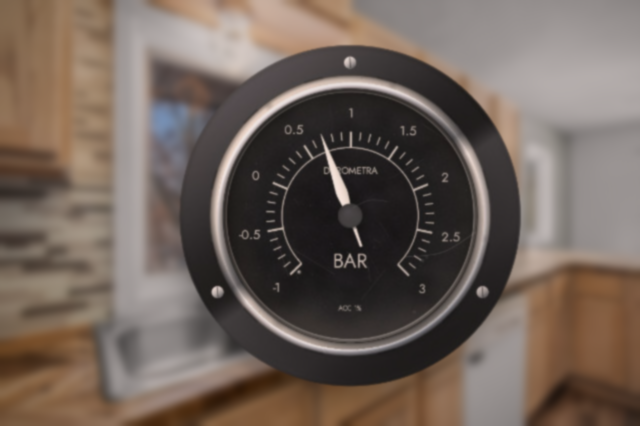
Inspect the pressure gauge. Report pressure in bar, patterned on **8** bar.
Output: **0.7** bar
